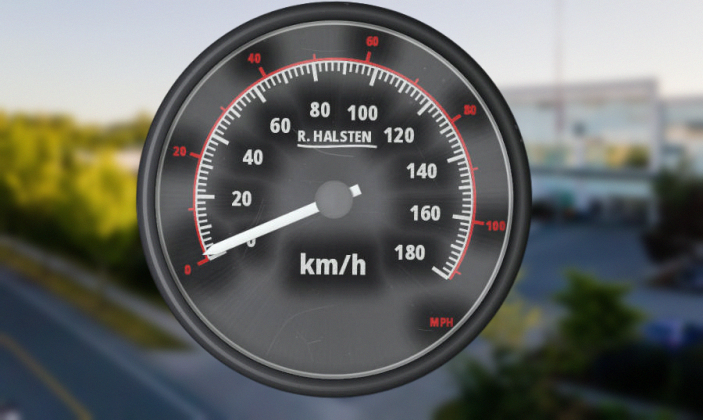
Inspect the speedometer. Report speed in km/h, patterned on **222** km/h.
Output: **2** km/h
